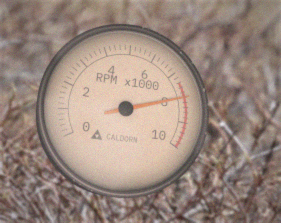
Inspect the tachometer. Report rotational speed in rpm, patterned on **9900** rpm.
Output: **8000** rpm
